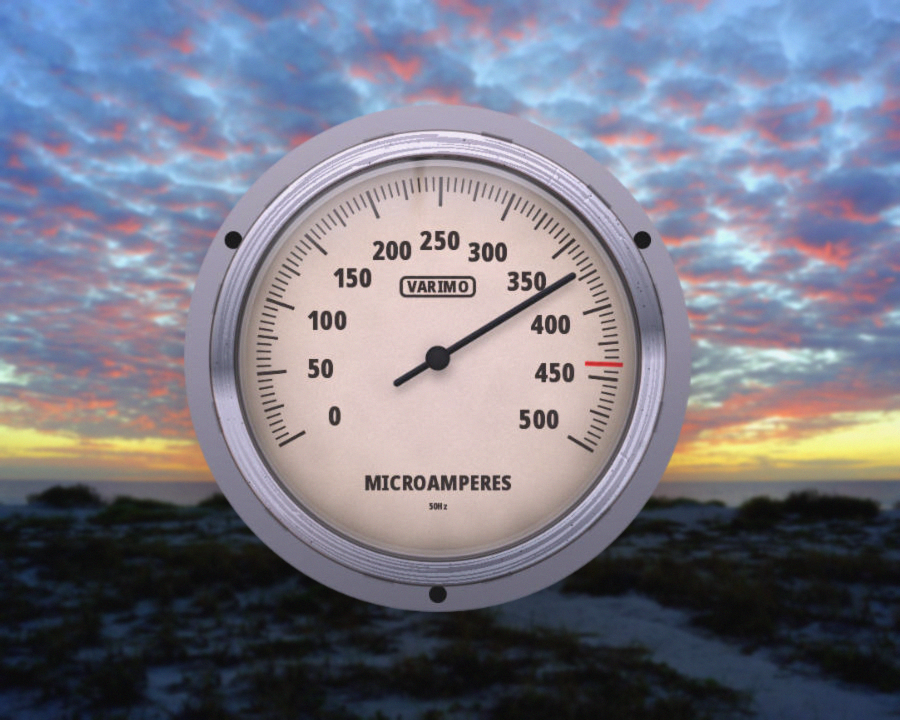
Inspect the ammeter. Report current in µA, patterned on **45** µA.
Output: **370** µA
